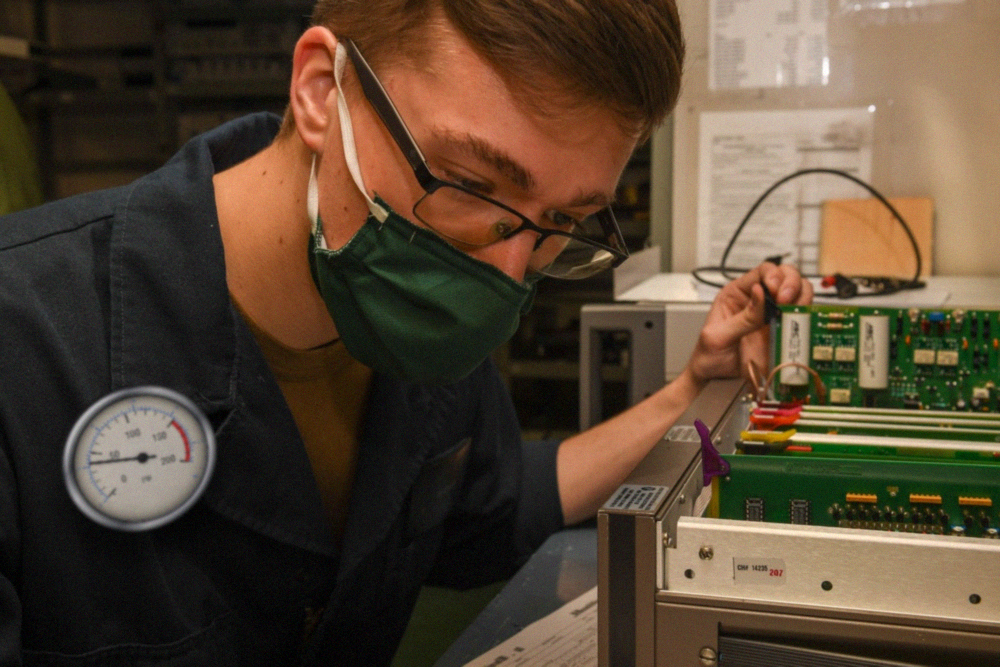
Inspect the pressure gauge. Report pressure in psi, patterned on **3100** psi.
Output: **40** psi
